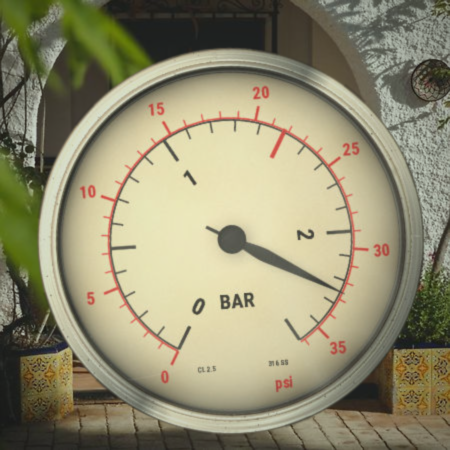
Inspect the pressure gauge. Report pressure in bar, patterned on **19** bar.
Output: **2.25** bar
